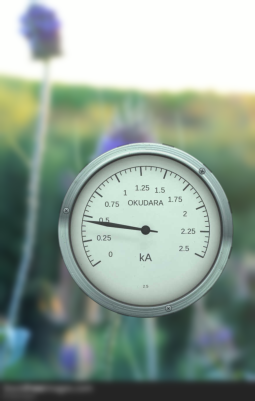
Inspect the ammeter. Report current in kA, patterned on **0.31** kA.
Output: **0.45** kA
